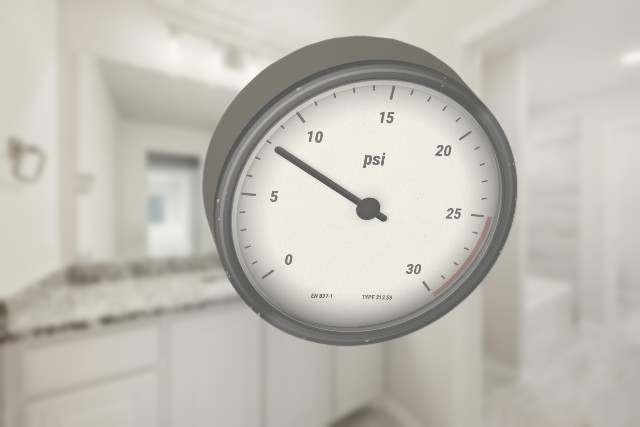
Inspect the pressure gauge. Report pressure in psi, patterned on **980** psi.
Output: **8** psi
